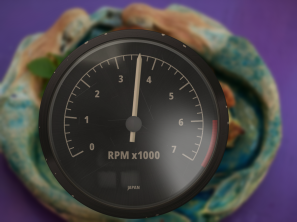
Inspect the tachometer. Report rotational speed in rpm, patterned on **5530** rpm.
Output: **3600** rpm
